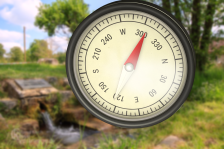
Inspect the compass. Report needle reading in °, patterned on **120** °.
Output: **305** °
